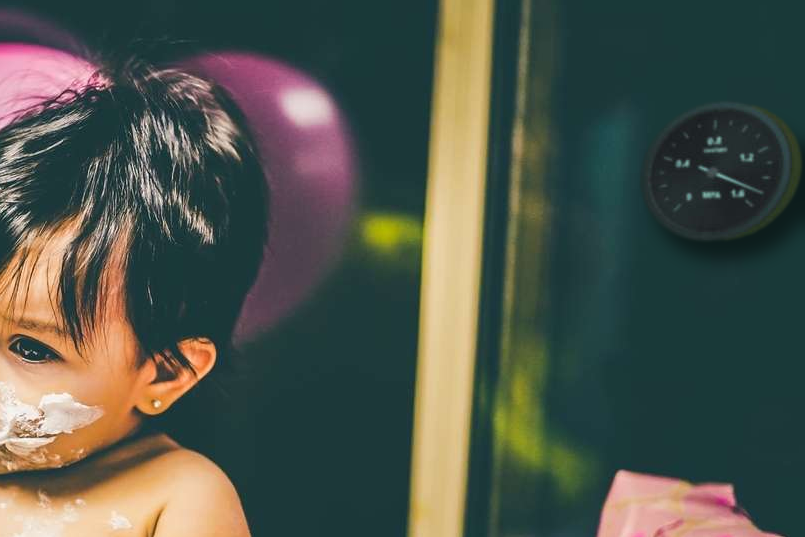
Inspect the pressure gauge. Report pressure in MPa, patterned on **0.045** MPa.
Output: **1.5** MPa
